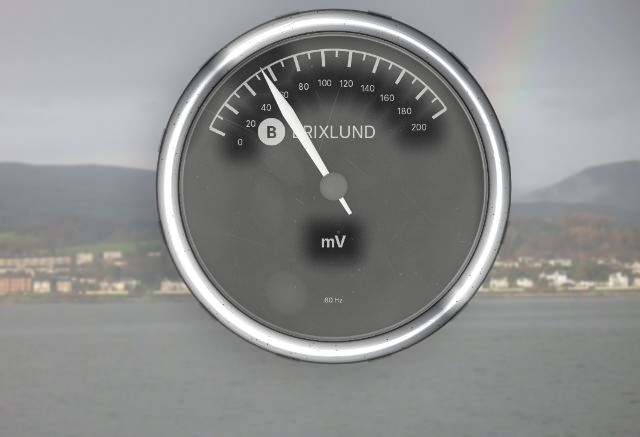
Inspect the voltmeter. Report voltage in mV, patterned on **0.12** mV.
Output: **55** mV
